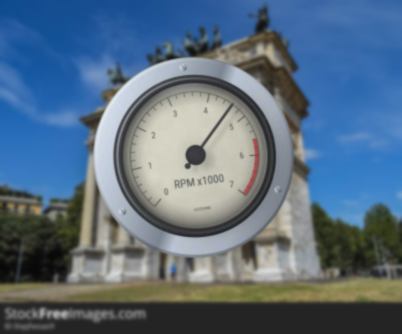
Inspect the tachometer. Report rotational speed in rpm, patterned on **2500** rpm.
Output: **4600** rpm
